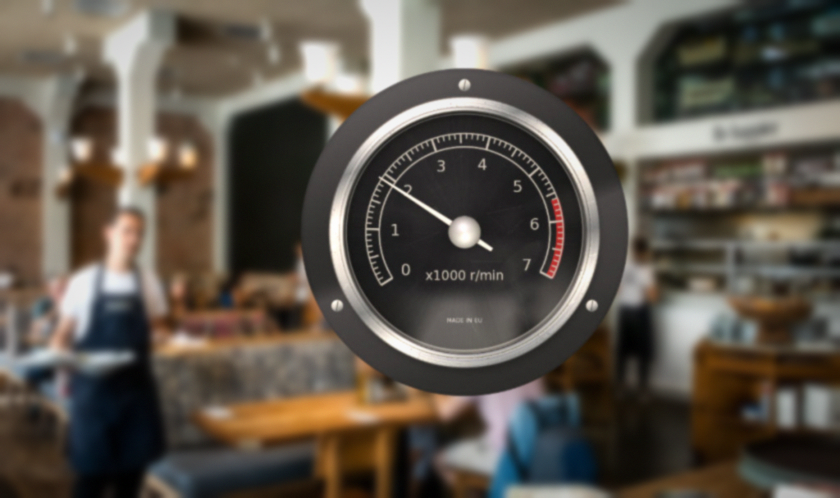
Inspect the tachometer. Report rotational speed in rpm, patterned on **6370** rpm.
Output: **1900** rpm
